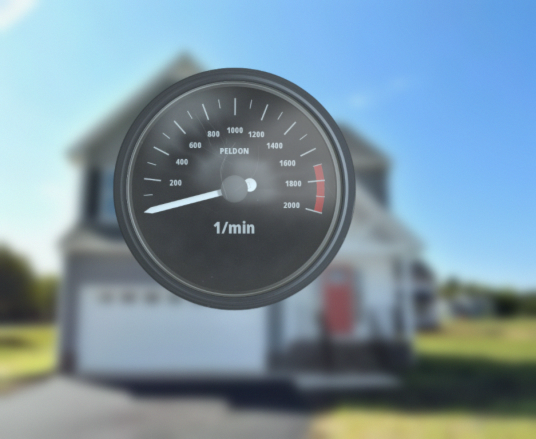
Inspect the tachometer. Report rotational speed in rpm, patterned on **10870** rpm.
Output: **0** rpm
